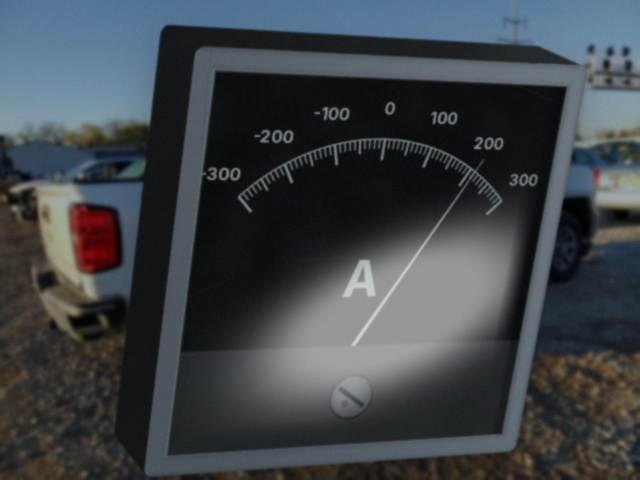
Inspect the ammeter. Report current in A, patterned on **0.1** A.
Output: **200** A
